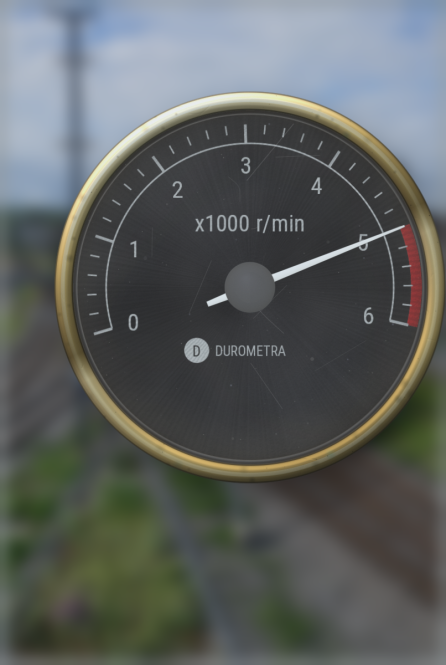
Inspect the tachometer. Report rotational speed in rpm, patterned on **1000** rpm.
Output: **5000** rpm
